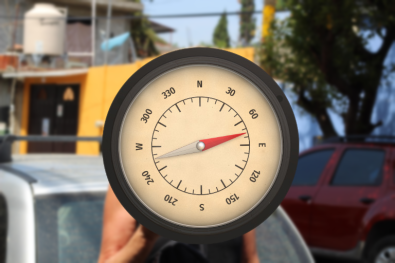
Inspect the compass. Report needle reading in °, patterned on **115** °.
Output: **75** °
